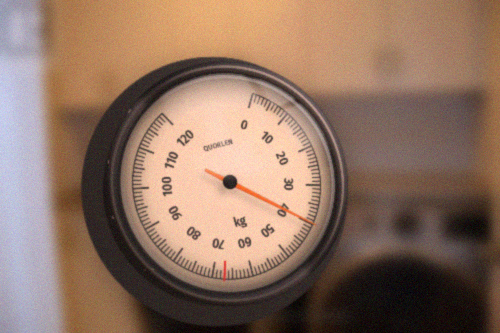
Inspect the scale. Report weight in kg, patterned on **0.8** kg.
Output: **40** kg
